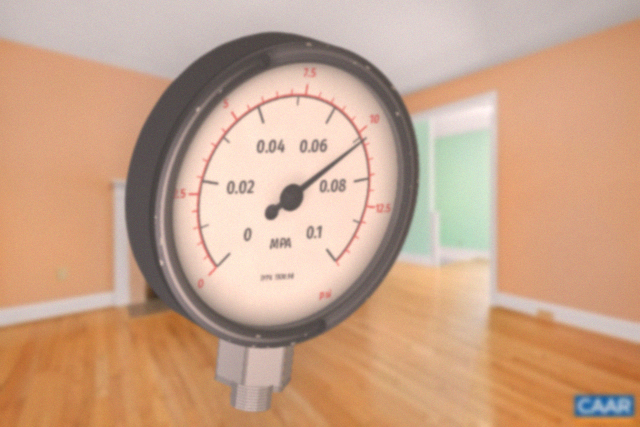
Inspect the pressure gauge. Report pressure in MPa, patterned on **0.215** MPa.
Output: **0.07** MPa
